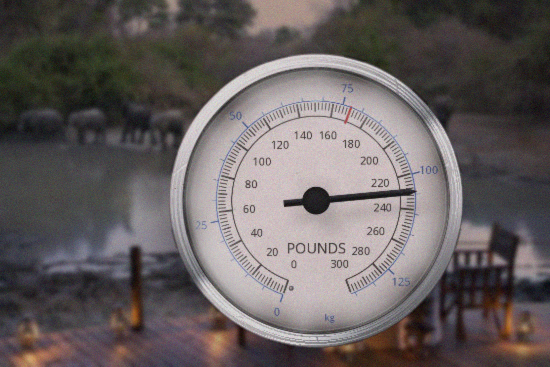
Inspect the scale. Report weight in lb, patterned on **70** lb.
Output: **230** lb
